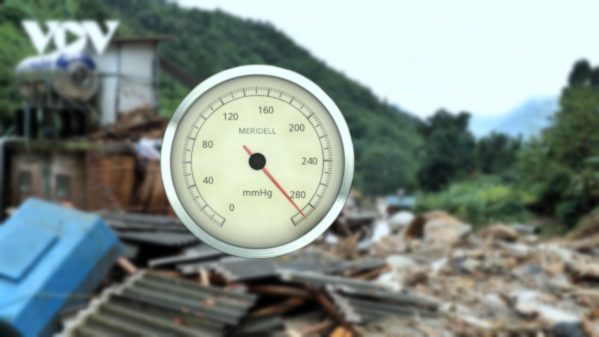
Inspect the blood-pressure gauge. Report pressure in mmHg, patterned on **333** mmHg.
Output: **290** mmHg
